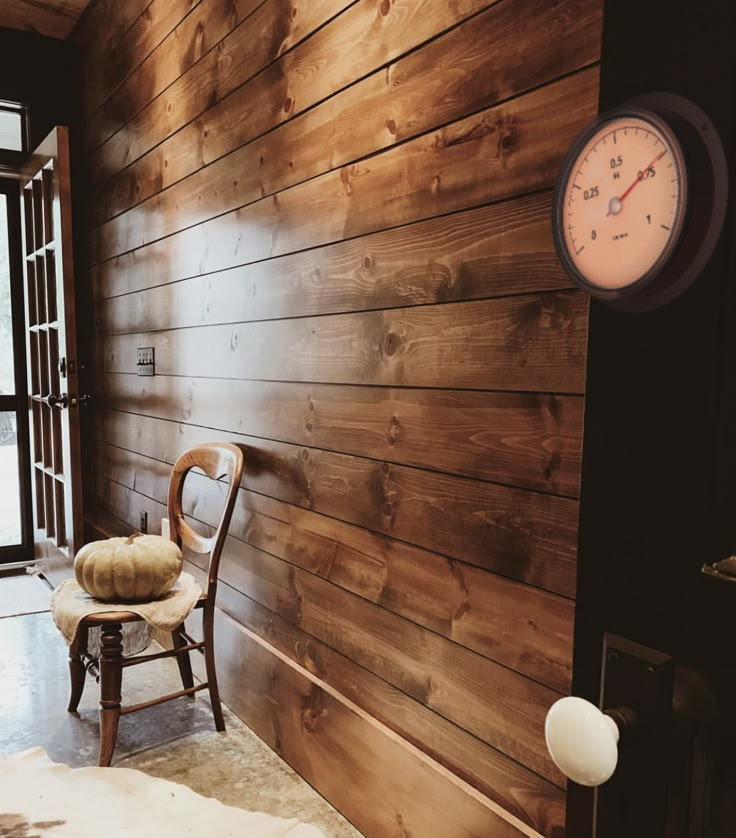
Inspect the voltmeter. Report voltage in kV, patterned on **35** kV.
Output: **0.75** kV
